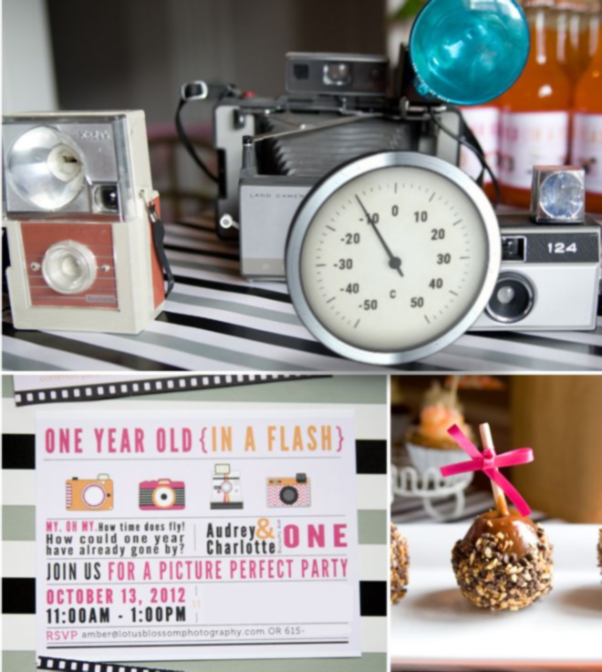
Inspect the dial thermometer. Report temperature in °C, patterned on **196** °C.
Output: **-10** °C
